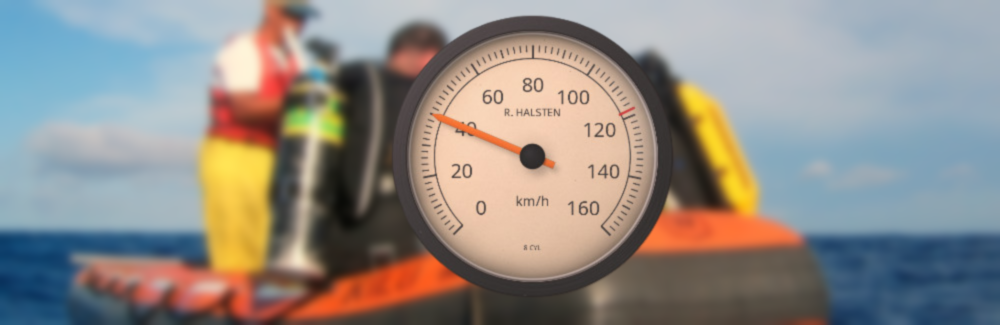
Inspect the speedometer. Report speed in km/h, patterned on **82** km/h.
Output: **40** km/h
